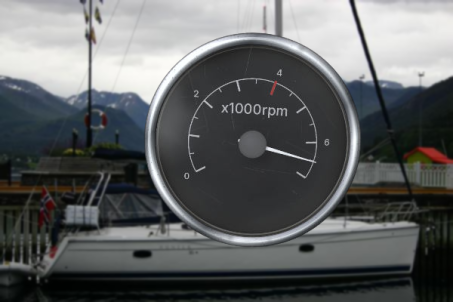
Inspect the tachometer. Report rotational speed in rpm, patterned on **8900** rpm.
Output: **6500** rpm
